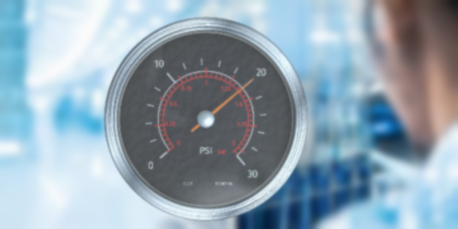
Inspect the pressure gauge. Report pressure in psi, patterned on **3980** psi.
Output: **20** psi
